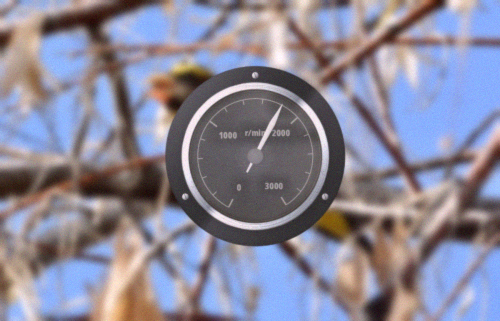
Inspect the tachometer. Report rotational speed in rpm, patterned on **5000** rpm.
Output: **1800** rpm
